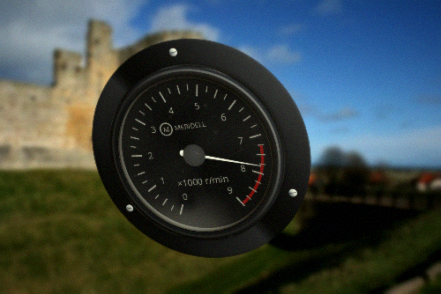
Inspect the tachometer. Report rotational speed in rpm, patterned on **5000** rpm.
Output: **7750** rpm
